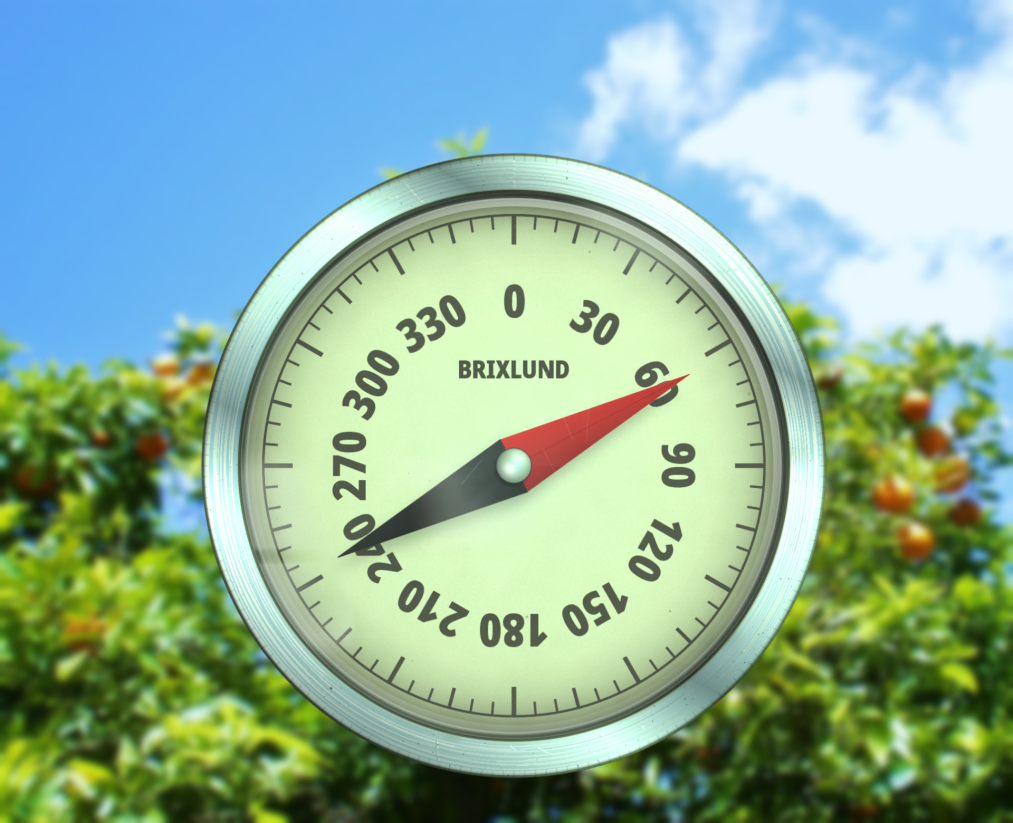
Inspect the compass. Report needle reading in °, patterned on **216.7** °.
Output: **62.5** °
